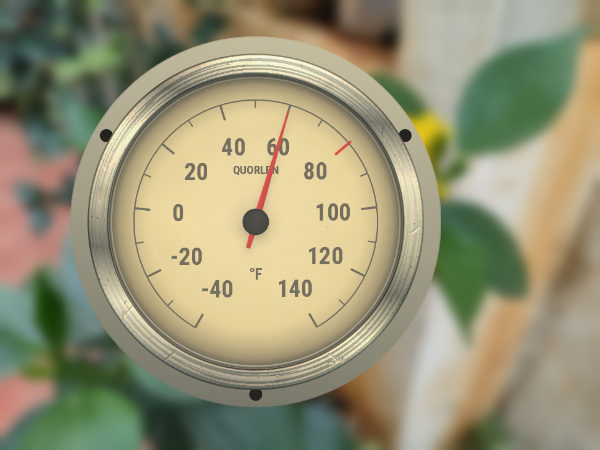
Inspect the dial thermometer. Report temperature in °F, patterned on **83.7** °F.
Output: **60** °F
